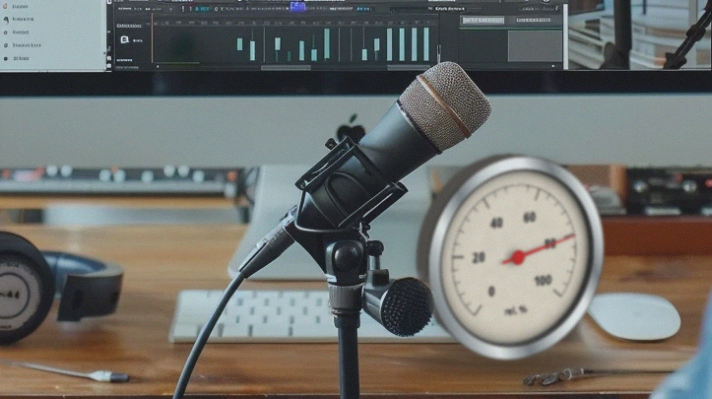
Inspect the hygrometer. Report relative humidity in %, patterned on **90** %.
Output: **80** %
